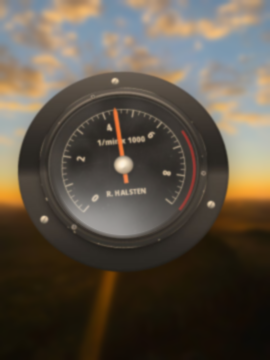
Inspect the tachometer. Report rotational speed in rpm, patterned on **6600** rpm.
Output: **4400** rpm
